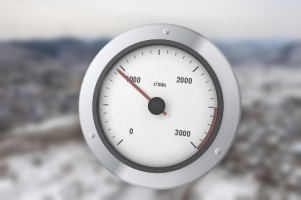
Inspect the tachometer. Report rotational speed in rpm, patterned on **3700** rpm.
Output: **950** rpm
